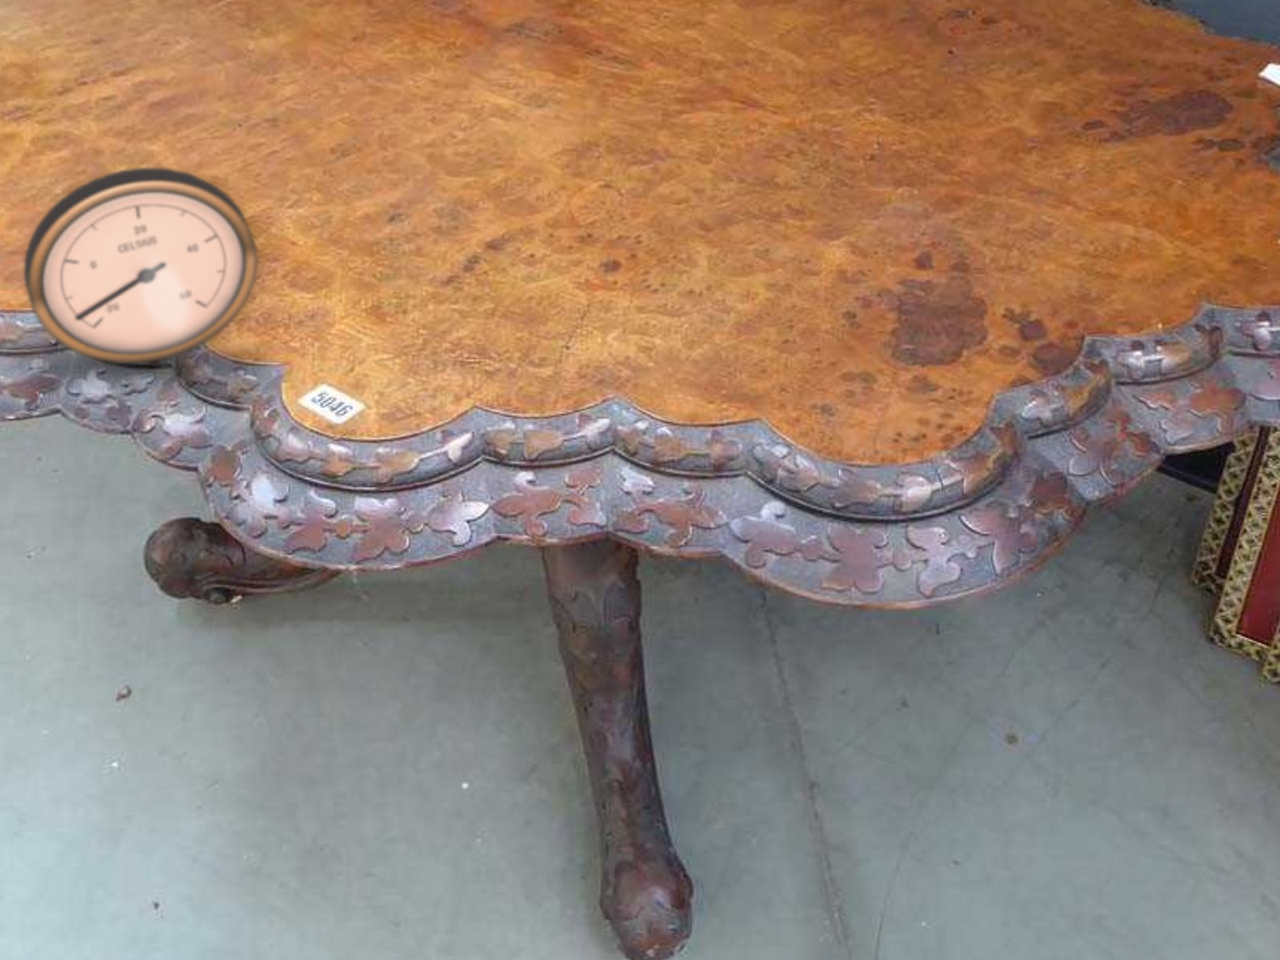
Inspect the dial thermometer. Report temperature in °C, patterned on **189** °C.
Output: **-15** °C
